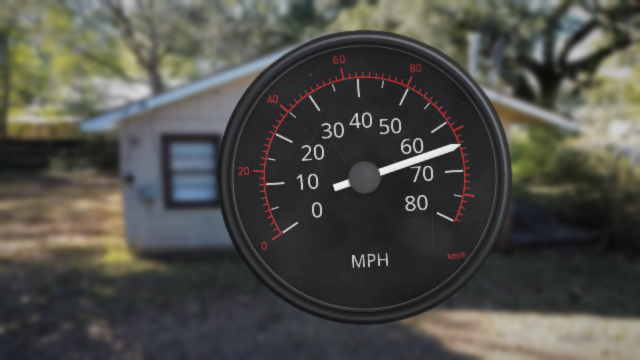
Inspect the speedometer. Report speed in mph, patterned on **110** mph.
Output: **65** mph
